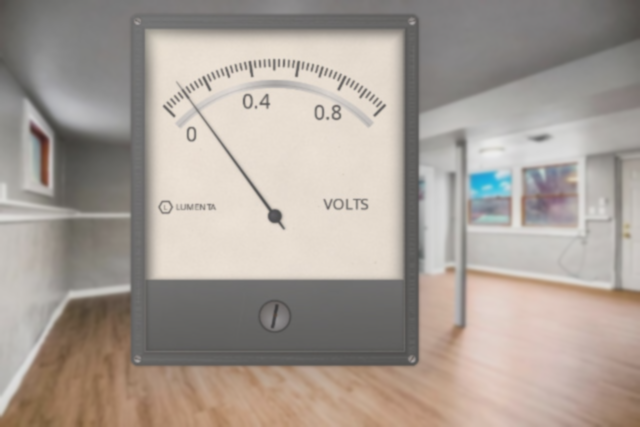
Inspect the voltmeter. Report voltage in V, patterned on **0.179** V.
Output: **0.1** V
